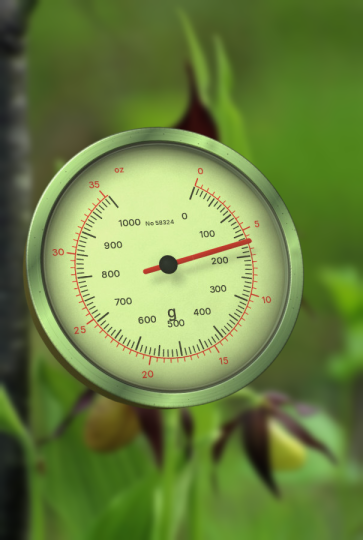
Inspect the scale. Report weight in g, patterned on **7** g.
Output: **170** g
